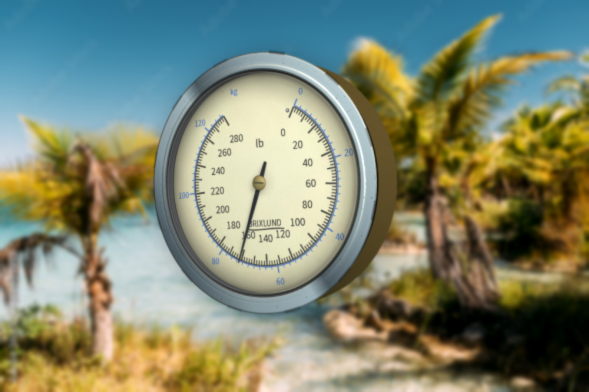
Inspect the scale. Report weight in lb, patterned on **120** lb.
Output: **160** lb
